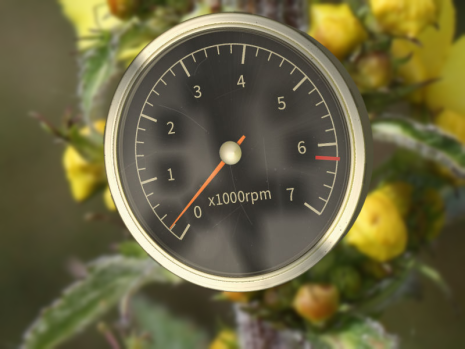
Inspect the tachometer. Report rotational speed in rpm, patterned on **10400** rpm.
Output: **200** rpm
